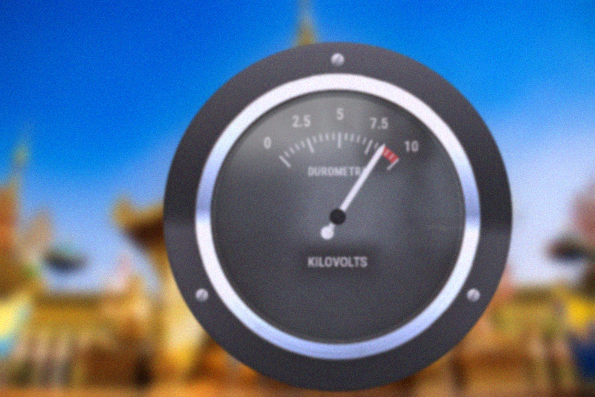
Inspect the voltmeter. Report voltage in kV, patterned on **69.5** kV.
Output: **8.5** kV
